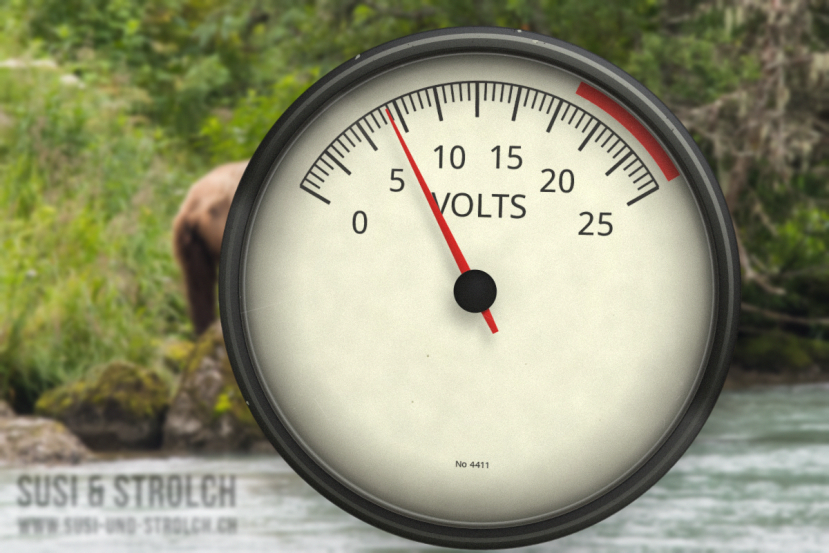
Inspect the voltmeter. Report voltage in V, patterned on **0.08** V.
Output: **7** V
